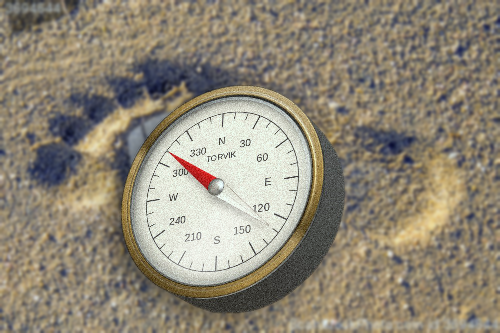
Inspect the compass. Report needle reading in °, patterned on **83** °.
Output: **310** °
